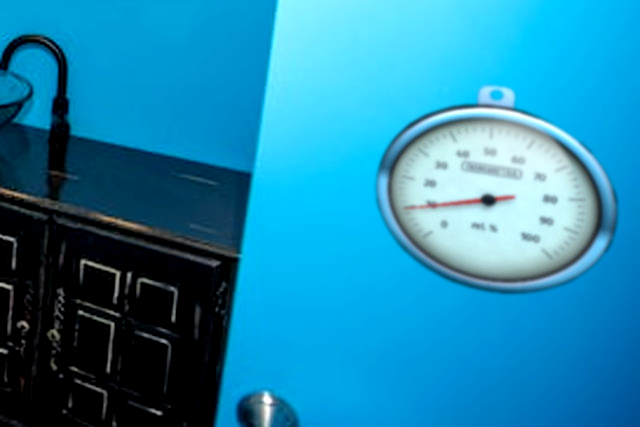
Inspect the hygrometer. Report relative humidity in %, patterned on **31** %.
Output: **10** %
